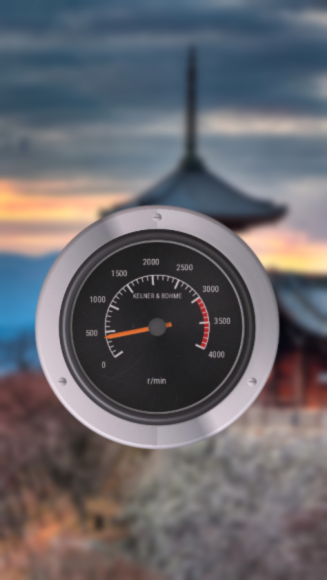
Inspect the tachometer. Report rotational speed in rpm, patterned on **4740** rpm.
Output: **400** rpm
